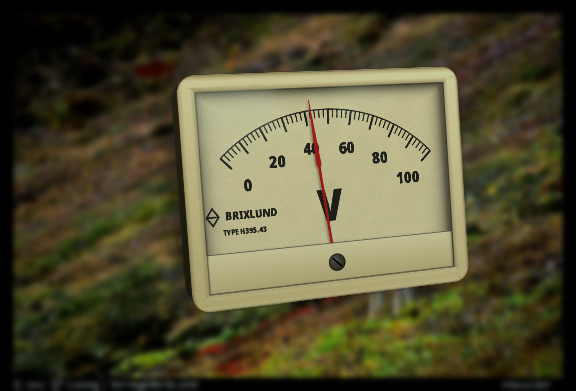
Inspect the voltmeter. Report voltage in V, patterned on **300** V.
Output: **42** V
